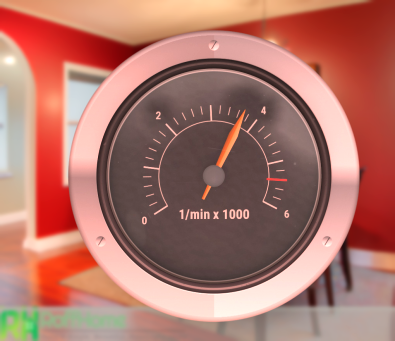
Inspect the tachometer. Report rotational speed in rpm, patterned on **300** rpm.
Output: **3700** rpm
